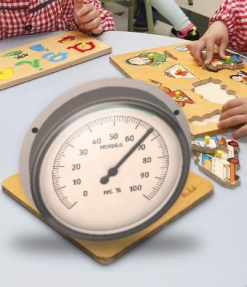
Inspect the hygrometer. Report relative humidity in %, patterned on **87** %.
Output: **65** %
